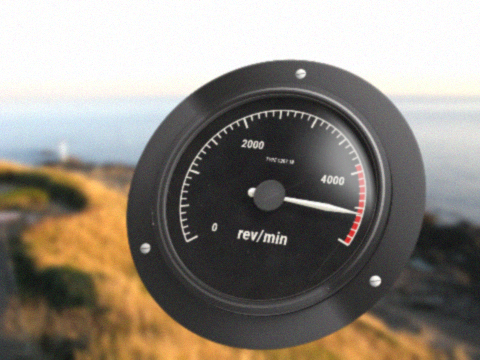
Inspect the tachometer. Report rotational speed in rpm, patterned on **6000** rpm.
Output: **4600** rpm
